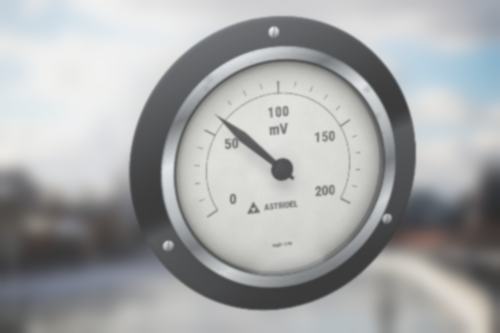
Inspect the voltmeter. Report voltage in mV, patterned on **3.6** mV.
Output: **60** mV
